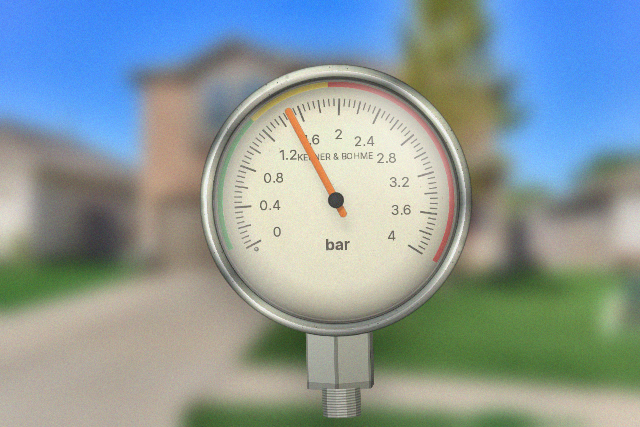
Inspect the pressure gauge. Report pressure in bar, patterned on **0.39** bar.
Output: **1.5** bar
